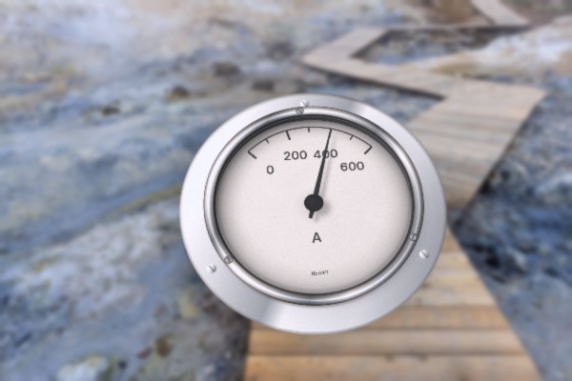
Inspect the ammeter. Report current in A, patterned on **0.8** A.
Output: **400** A
